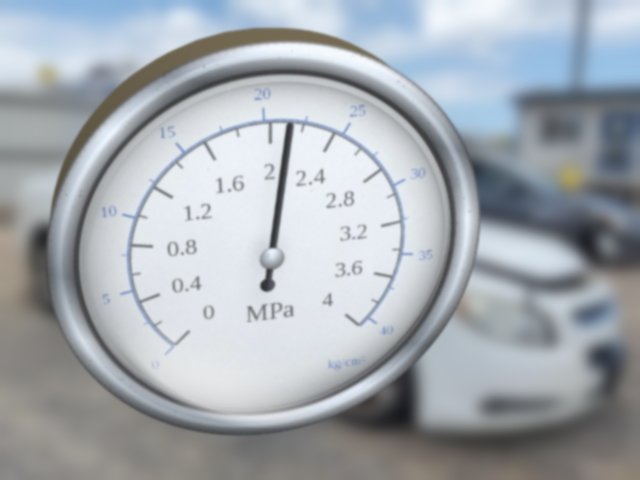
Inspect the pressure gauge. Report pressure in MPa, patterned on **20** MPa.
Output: **2.1** MPa
